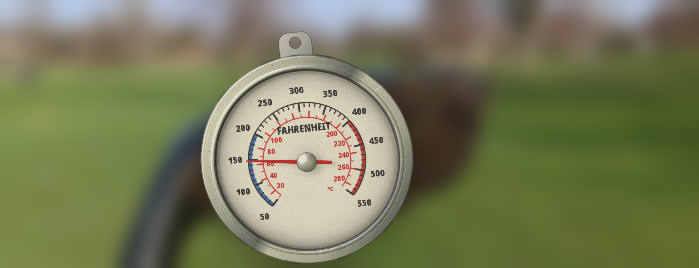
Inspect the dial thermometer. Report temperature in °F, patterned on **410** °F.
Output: **150** °F
